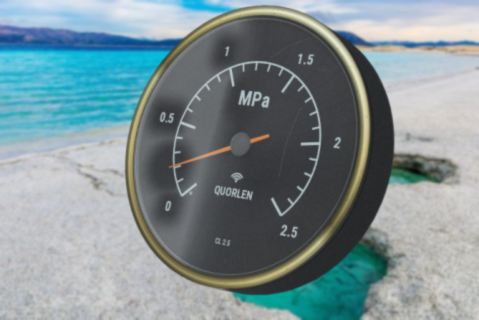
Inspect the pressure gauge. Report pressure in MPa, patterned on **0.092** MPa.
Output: **0.2** MPa
